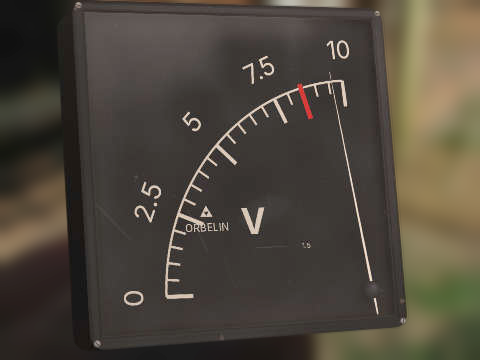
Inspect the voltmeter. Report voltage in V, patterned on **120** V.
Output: **9.5** V
